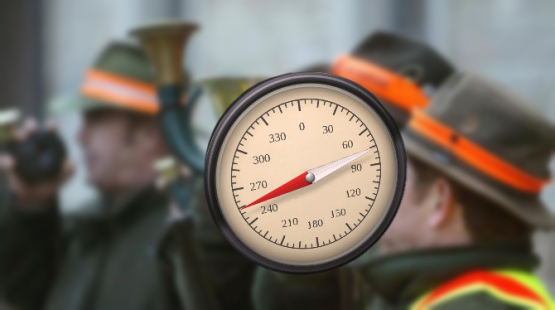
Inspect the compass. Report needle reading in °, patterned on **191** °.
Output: **255** °
